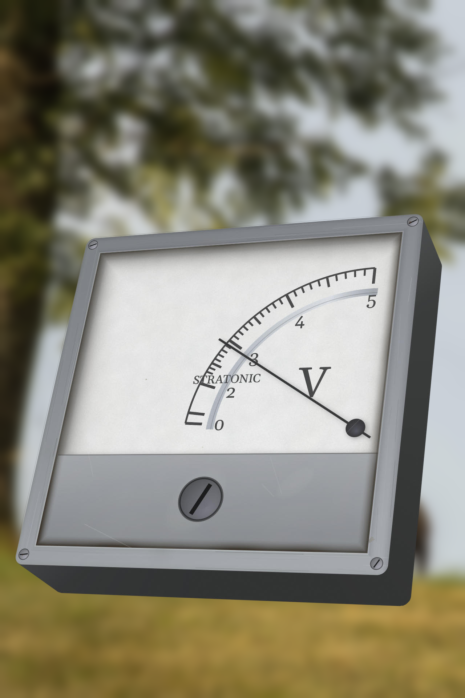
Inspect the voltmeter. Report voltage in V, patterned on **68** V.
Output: **2.9** V
